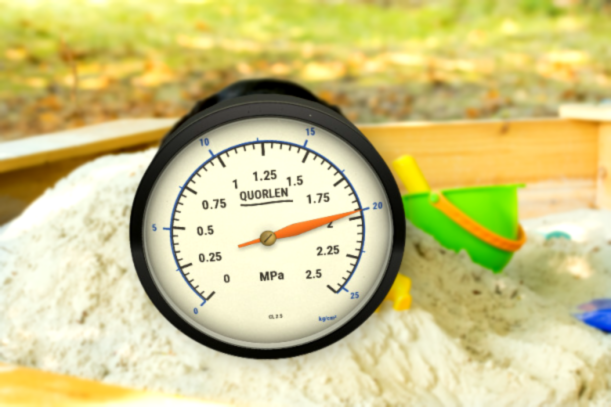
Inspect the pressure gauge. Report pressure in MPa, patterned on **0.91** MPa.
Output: **1.95** MPa
